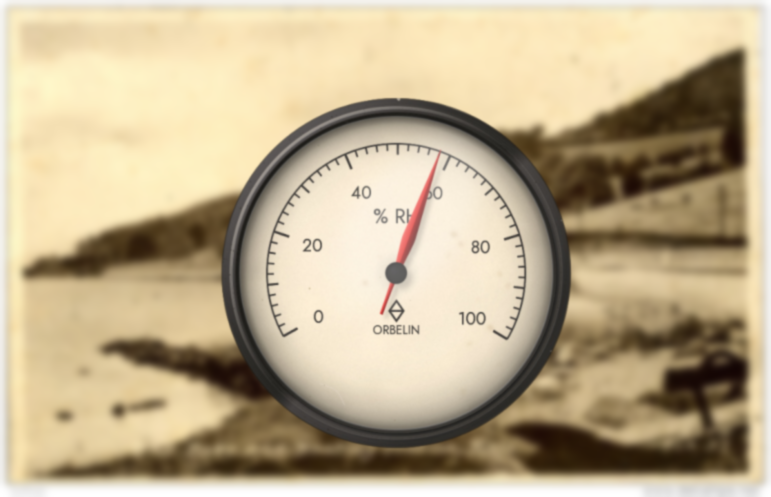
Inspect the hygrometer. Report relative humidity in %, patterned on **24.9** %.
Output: **58** %
